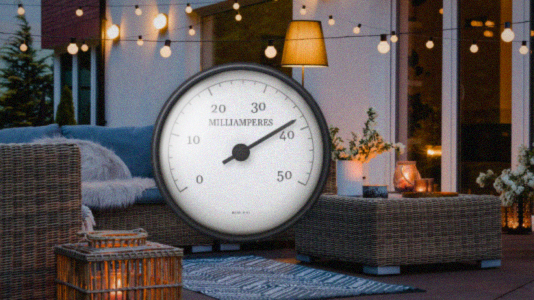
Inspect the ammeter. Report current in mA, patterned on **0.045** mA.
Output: **38** mA
